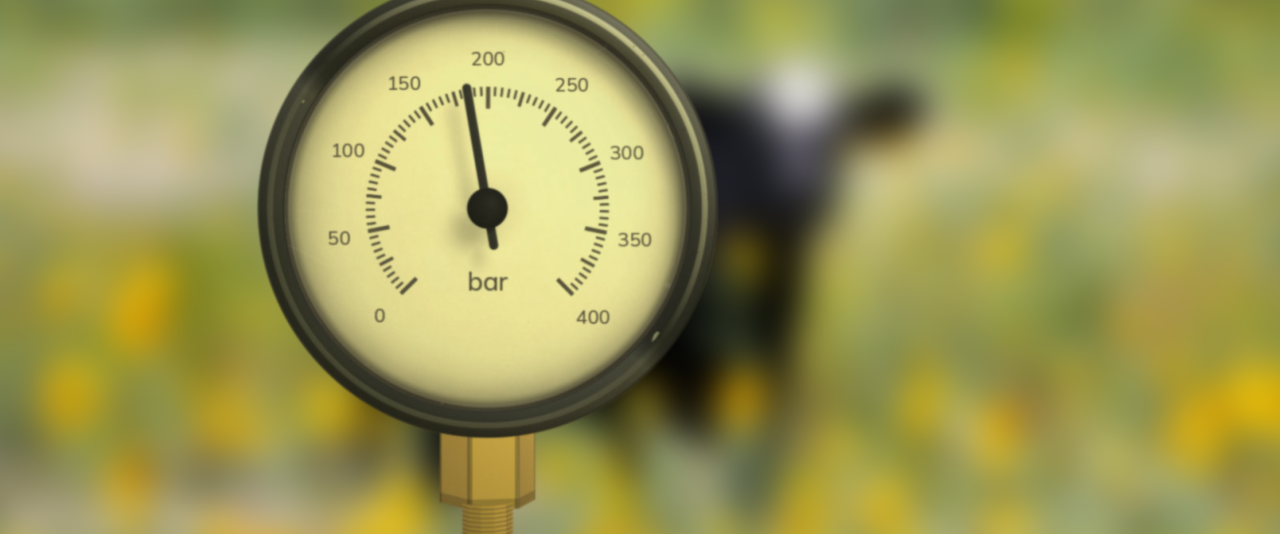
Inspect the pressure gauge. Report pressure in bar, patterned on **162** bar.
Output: **185** bar
